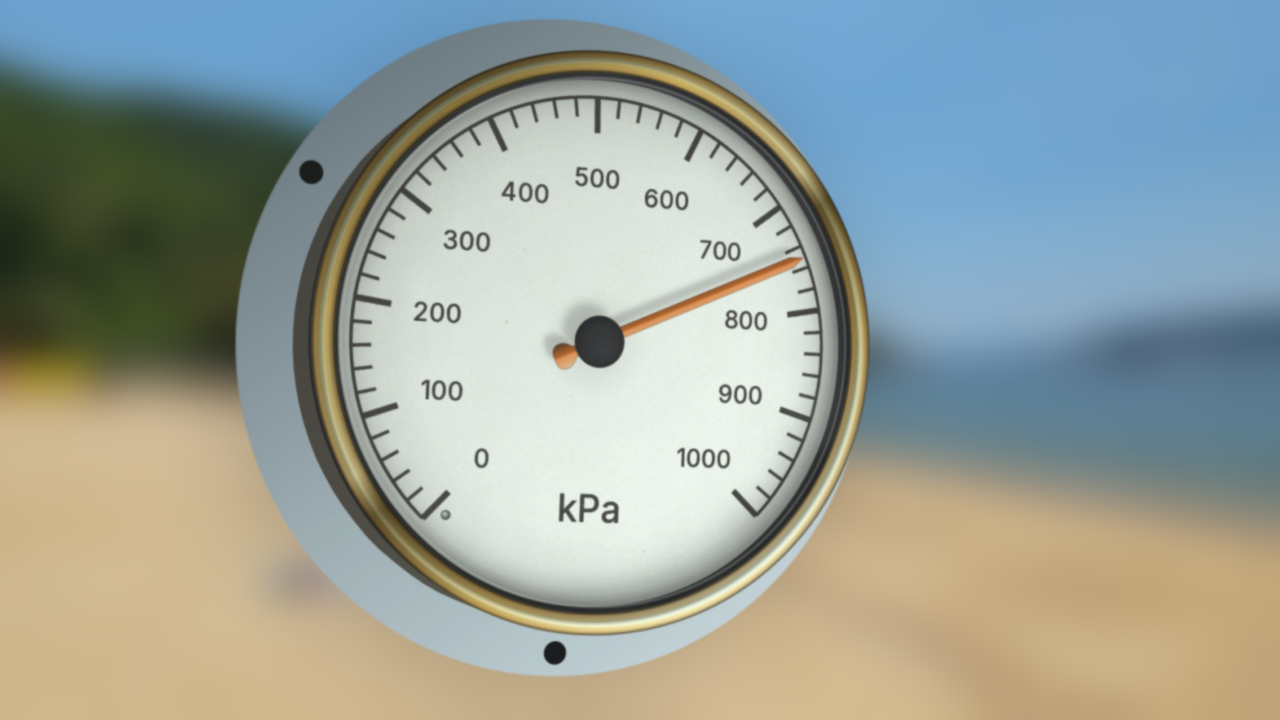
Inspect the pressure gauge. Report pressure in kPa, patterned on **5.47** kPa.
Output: **750** kPa
